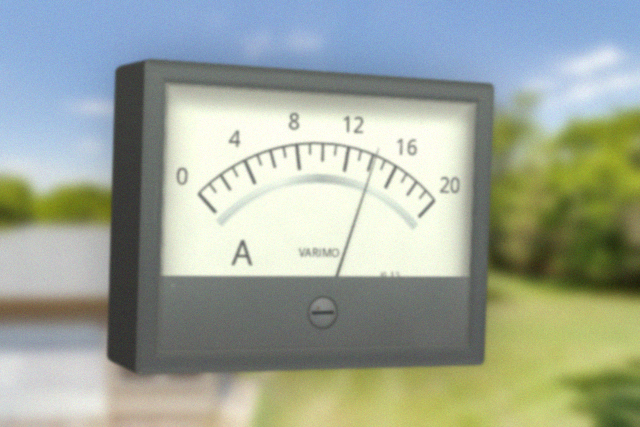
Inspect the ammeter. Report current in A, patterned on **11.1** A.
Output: **14** A
